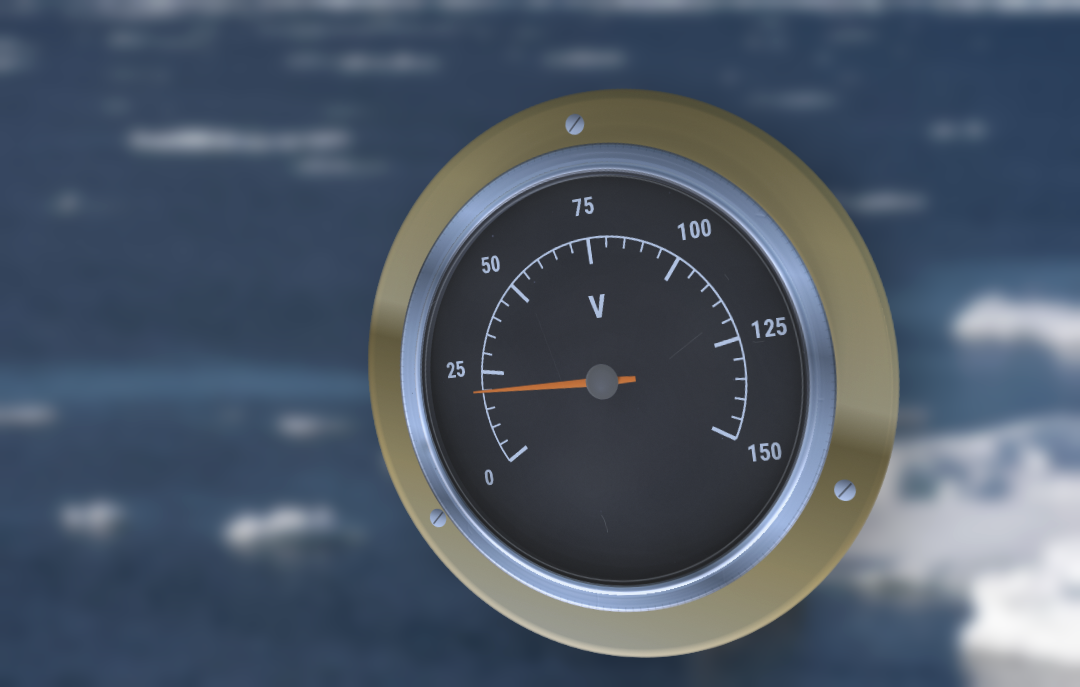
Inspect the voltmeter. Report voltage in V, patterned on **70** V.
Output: **20** V
